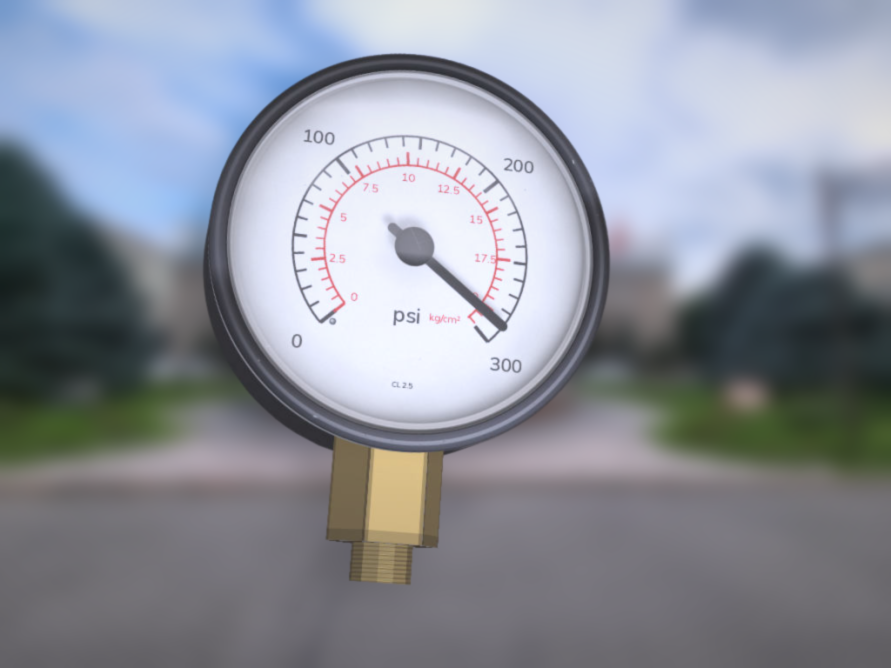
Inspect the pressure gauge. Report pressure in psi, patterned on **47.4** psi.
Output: **290** psi
